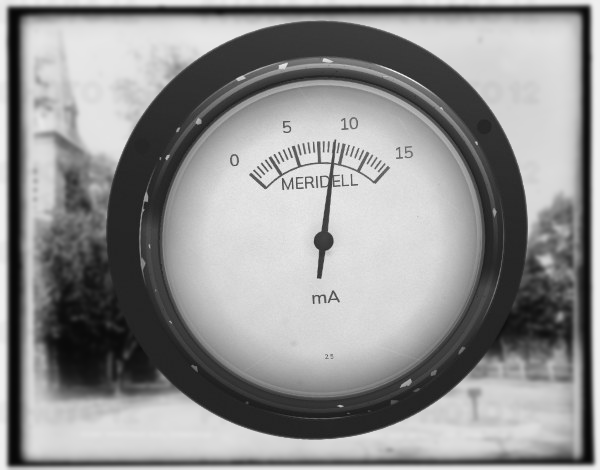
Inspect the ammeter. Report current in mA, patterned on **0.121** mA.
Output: **9** mA
